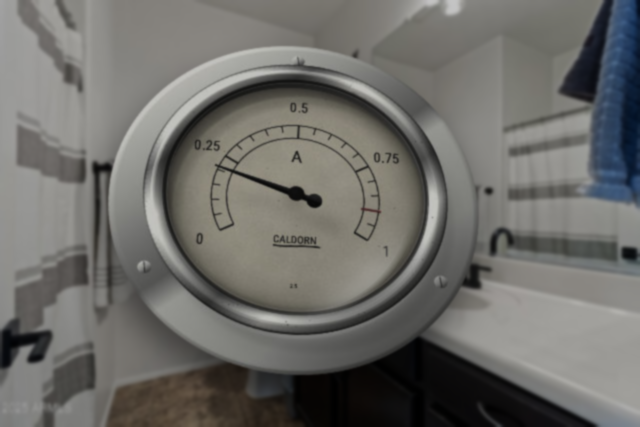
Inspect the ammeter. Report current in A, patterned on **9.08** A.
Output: **0.2** A
